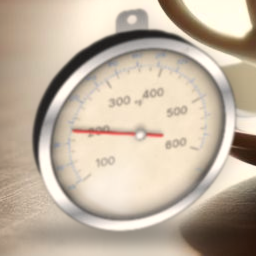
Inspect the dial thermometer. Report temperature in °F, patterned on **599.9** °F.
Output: **200** °F
